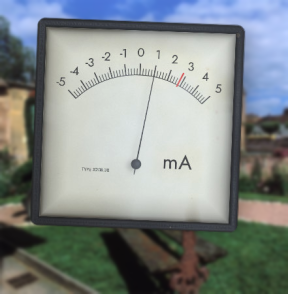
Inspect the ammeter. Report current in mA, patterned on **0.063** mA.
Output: **1** mA
